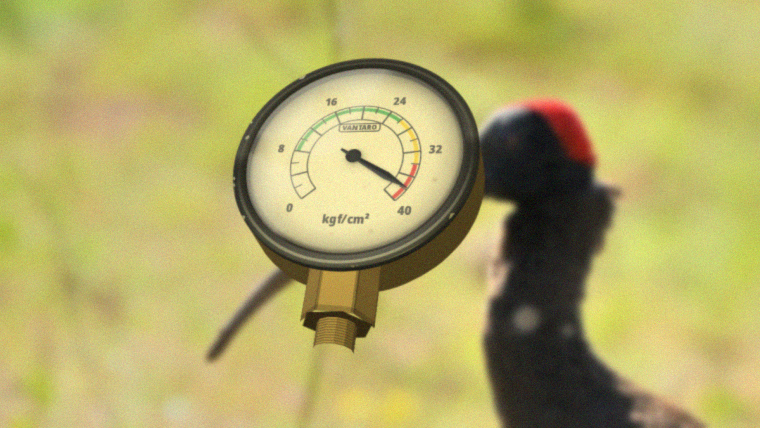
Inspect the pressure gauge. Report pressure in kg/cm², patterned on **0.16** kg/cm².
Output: **38** kg/cm²
